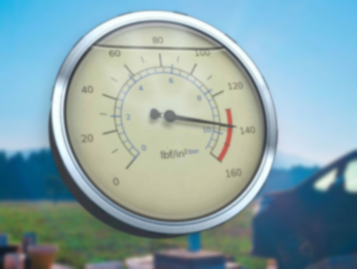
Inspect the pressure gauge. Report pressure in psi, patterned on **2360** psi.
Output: **140** psi
